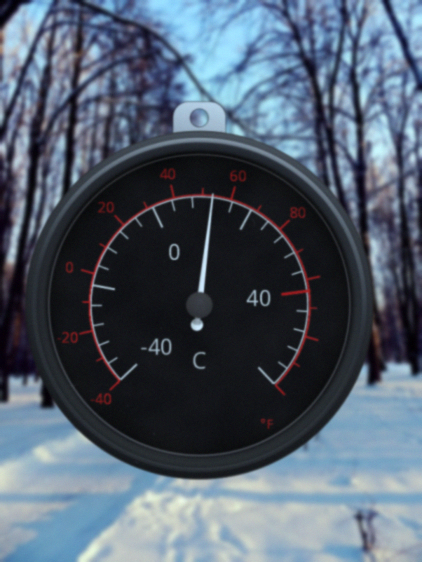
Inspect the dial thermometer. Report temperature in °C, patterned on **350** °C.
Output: **12** °C
